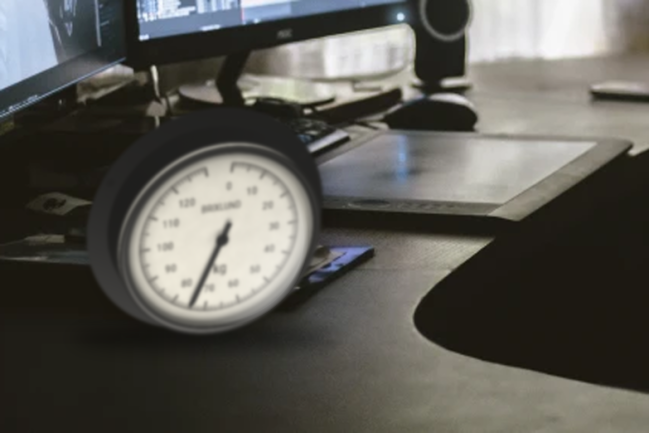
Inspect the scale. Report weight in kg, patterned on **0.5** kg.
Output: **75** kg
